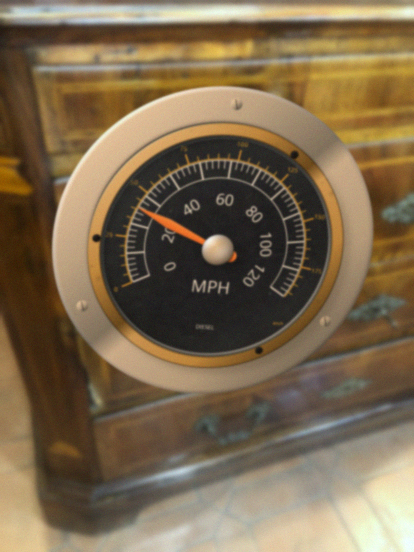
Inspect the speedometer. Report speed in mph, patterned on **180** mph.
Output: **26** mph
